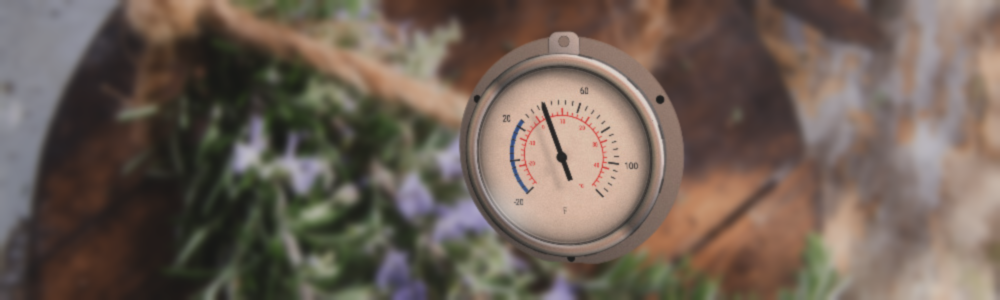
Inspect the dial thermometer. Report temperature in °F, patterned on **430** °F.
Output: **40** °F
